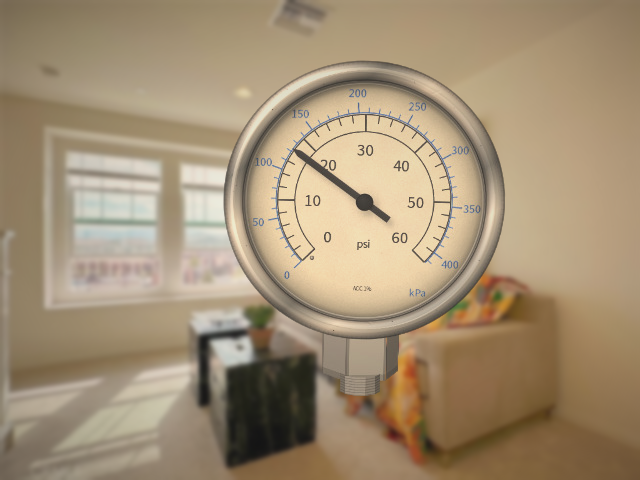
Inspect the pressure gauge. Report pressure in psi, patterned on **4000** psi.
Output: **18** psi
